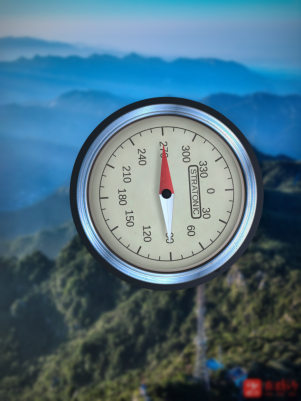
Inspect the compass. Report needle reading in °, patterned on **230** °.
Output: **270** °
